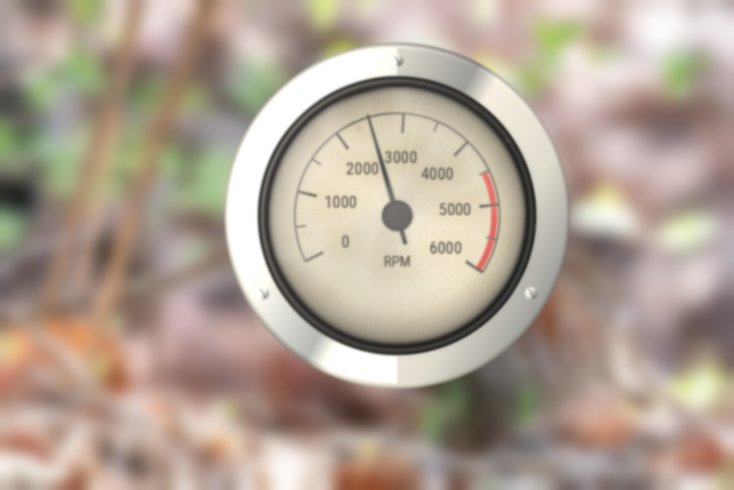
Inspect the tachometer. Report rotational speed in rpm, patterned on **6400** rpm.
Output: **2500** rpm
